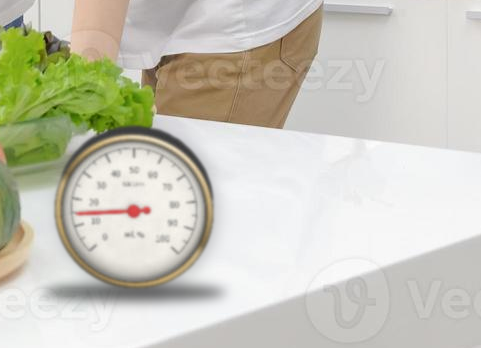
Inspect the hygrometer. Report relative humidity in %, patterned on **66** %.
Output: **15** %
